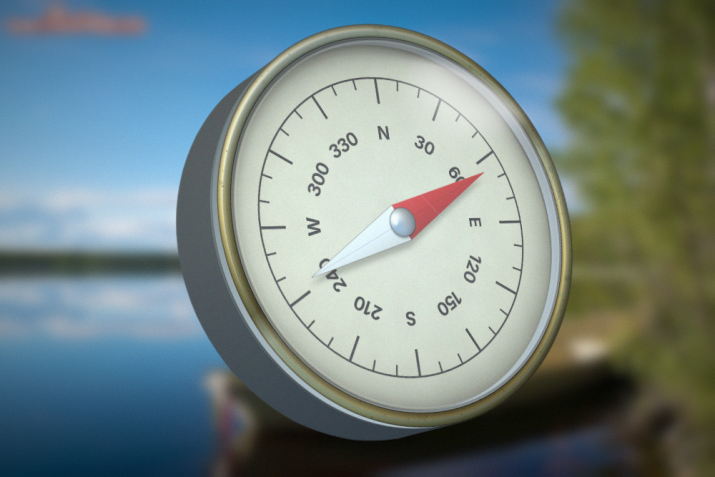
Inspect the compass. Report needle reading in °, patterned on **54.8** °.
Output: **65** °
